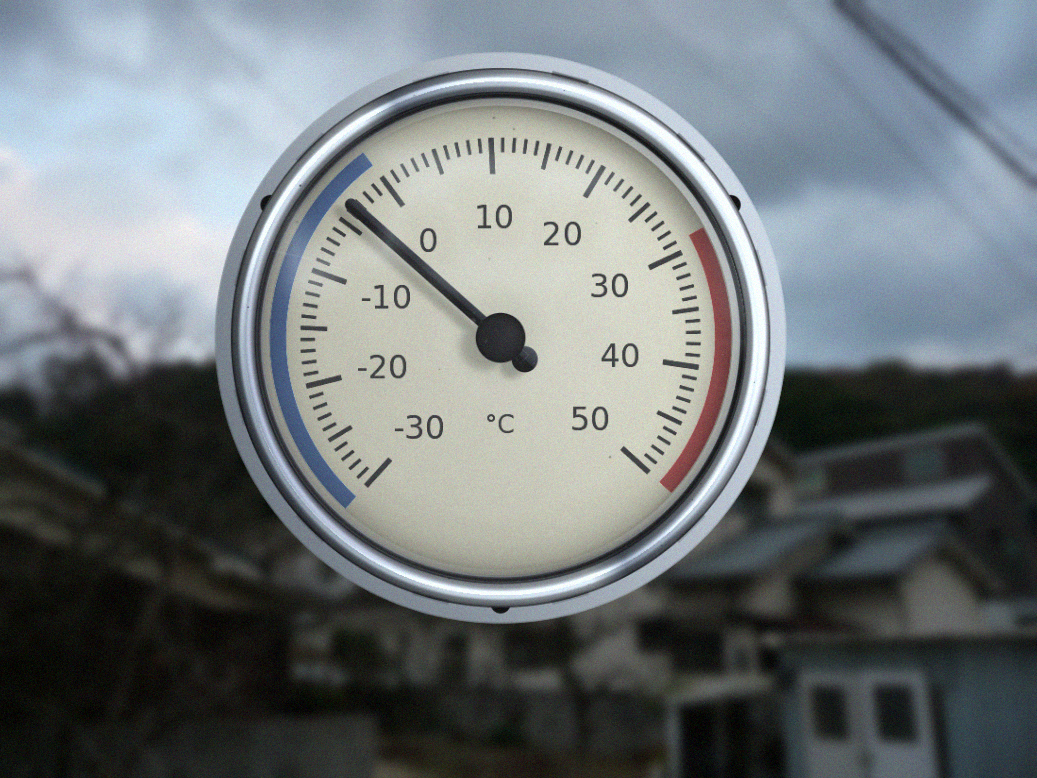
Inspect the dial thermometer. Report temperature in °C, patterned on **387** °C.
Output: **-3.5** °C
